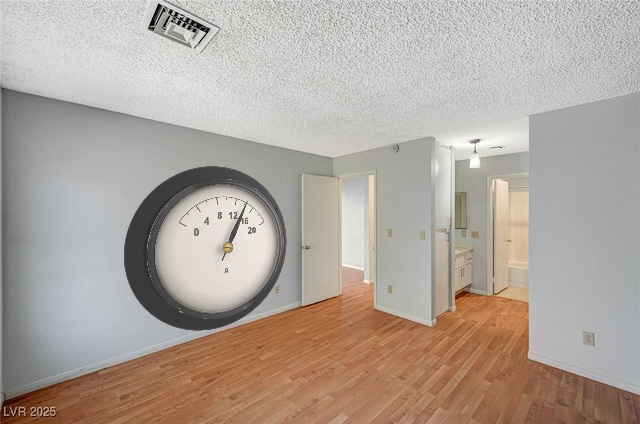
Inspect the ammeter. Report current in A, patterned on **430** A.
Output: **14** A
